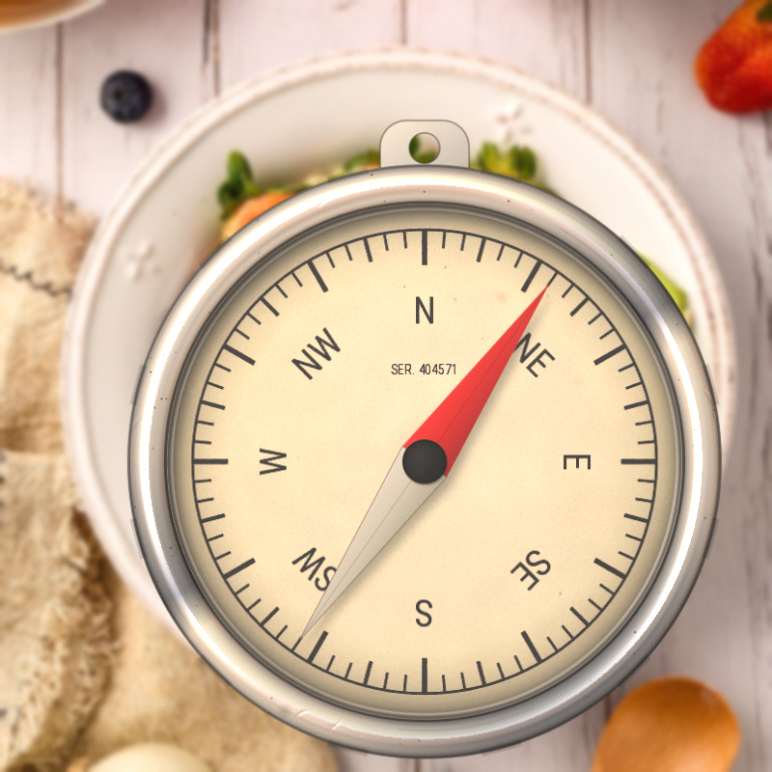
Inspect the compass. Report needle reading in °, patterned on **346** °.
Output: **35** °
